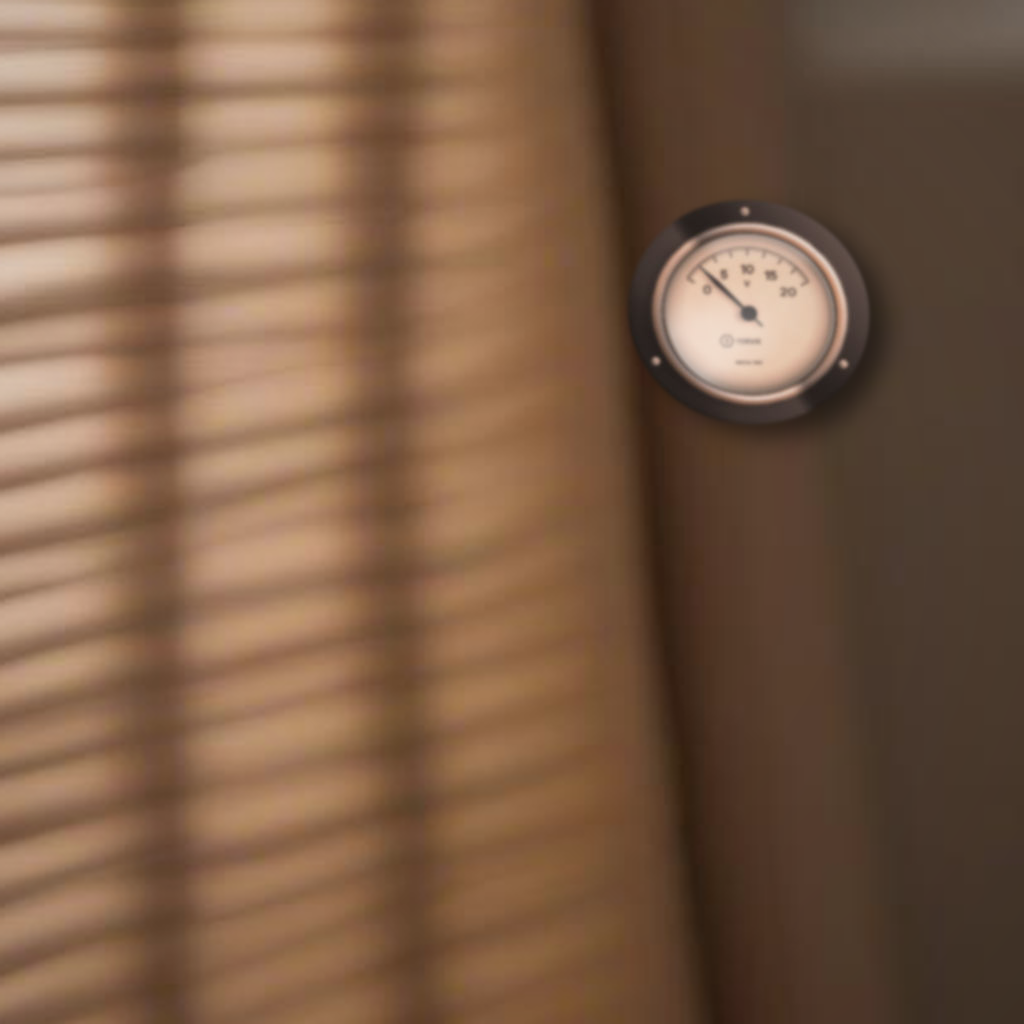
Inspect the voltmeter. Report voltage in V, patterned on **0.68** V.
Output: **2.5** V
